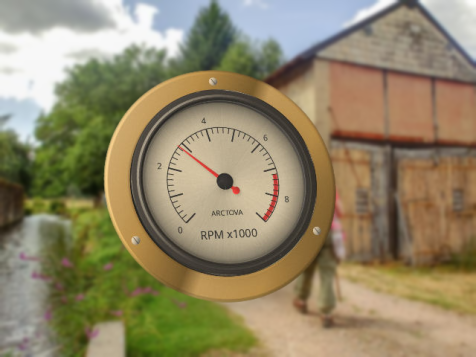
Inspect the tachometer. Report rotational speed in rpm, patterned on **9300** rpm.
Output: **2800** rpm
